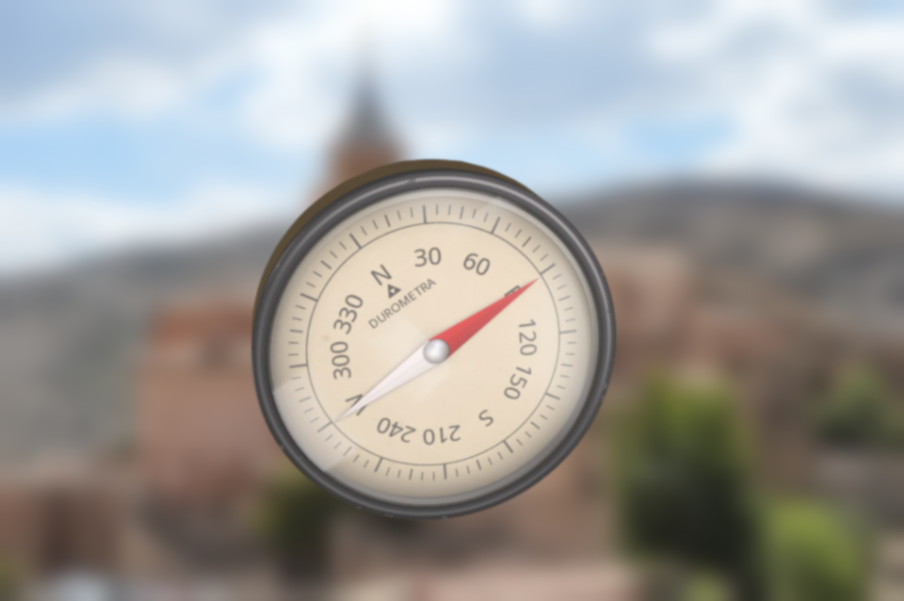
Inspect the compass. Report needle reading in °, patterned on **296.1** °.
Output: **90** °
